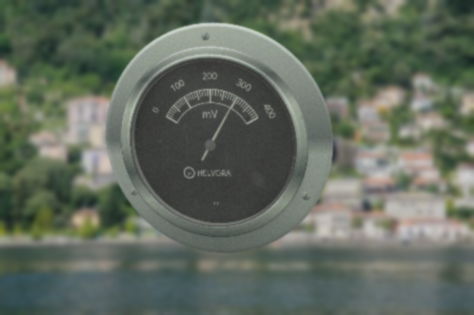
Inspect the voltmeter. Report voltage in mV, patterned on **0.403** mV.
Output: **300** mV
